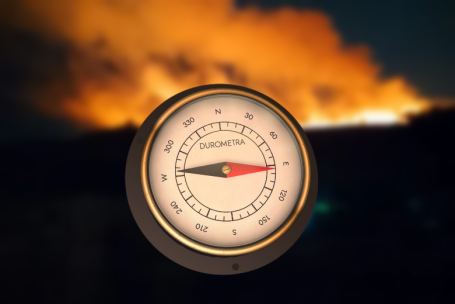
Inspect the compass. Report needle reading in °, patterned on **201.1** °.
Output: **95** °
